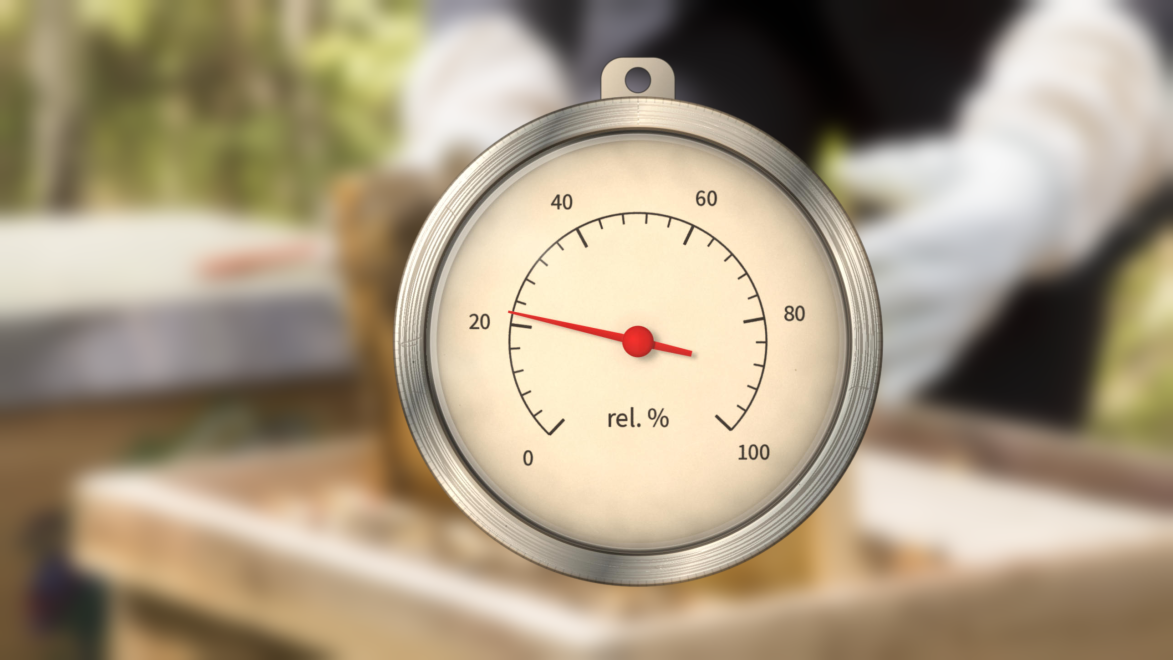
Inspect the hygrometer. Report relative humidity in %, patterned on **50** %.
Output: **22** %
